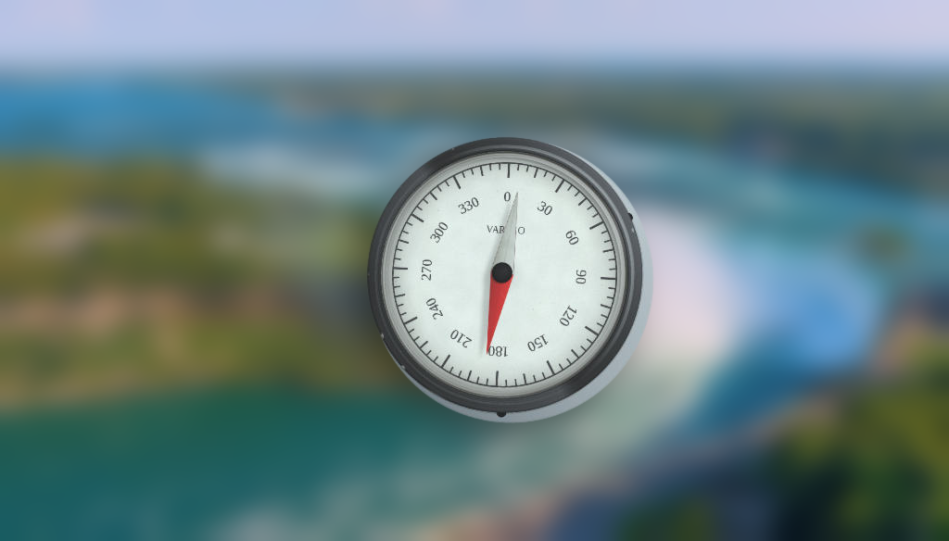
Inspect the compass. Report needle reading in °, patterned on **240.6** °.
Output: **187.5** °
